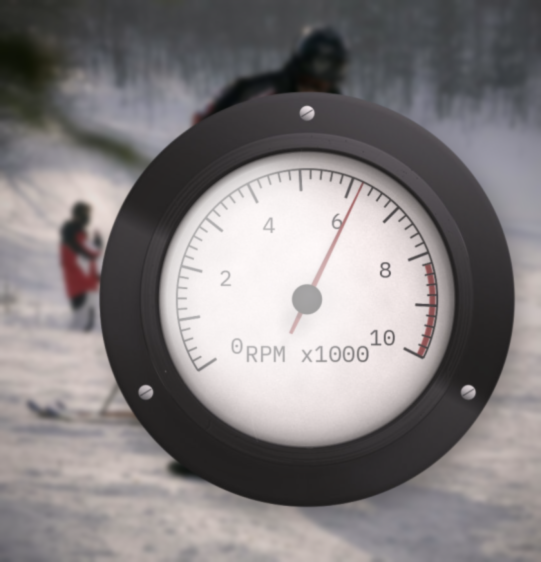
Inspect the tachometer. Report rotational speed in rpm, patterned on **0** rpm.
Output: **6200** rpm
